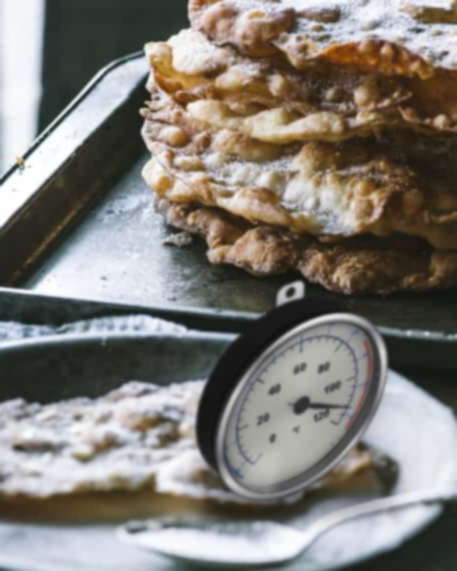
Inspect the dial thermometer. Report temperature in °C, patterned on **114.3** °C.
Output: **112** °C
